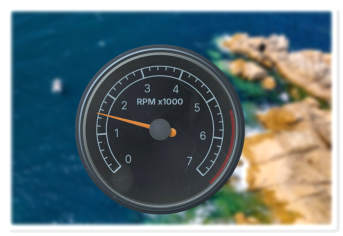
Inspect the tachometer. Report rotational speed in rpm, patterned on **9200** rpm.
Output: **1500** rpm
